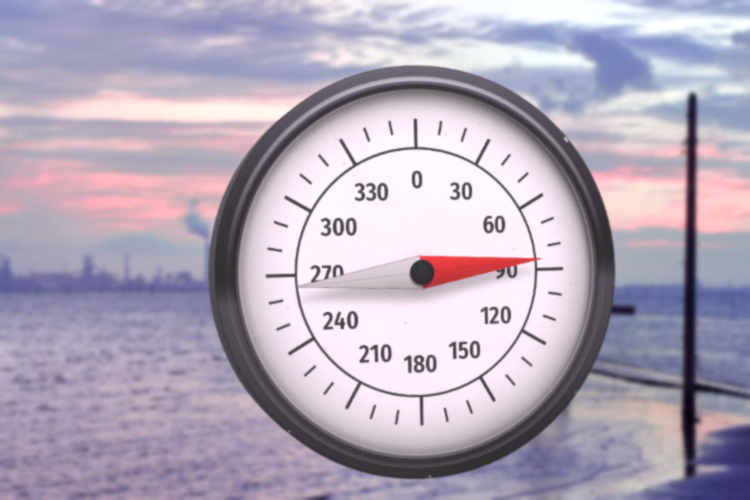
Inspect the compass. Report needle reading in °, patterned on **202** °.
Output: **85** °
